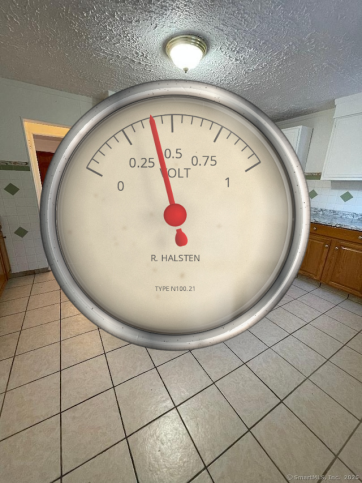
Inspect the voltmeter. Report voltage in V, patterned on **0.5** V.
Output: **0.4** V
